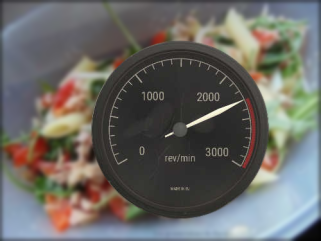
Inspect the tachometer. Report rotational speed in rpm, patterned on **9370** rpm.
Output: **2300** rpm
